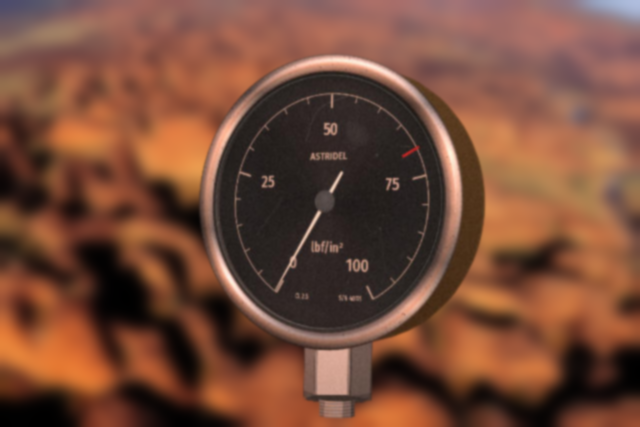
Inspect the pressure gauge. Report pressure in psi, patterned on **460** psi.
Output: **0** psi
